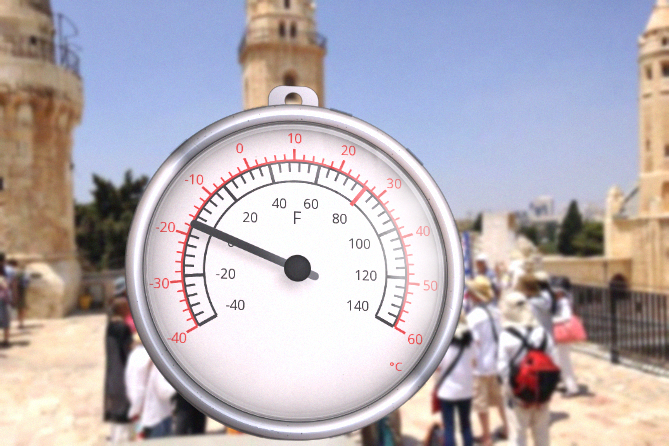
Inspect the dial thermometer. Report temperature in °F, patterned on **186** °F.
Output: **0** °F
